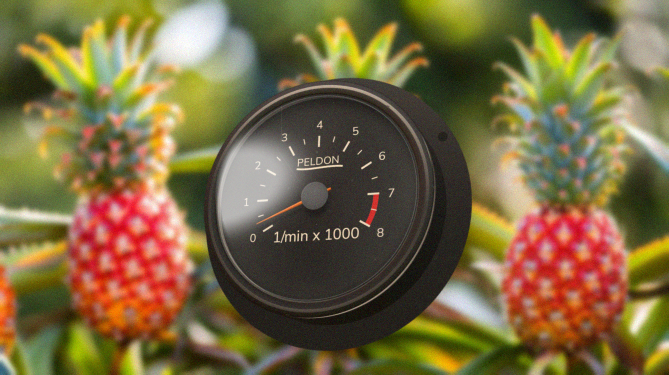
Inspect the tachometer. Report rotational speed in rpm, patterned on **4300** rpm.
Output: **250** rpm
